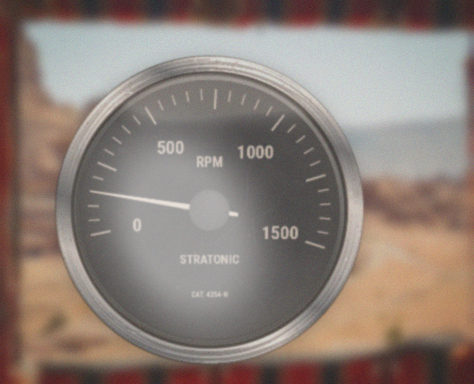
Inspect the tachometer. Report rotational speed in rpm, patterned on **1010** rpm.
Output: **150** rpm
